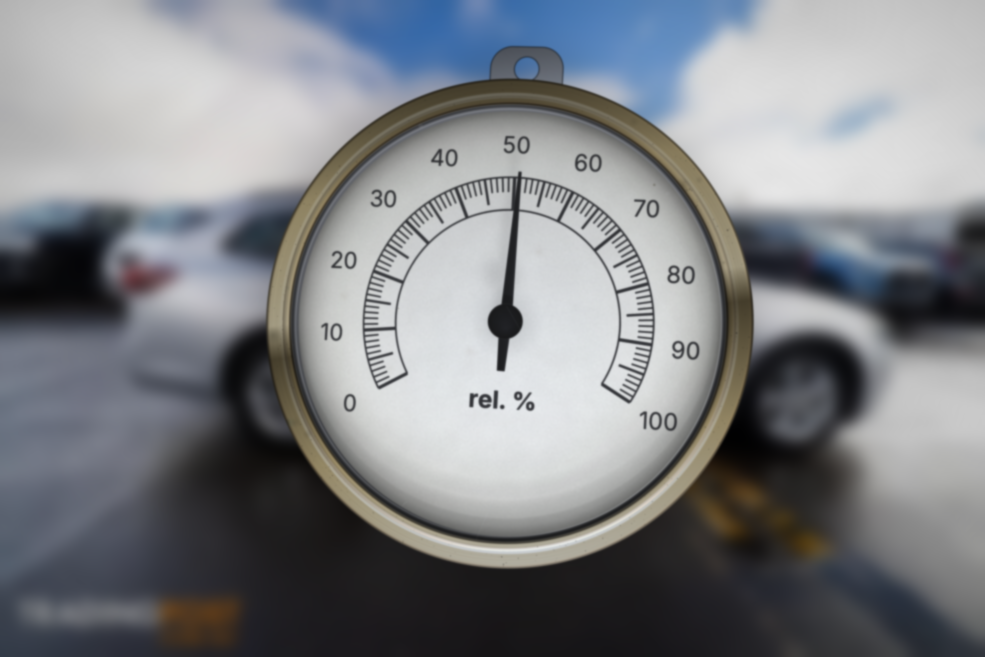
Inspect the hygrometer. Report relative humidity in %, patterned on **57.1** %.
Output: **51** %
